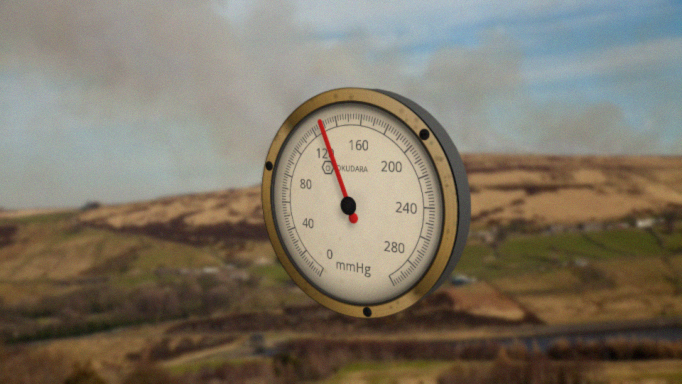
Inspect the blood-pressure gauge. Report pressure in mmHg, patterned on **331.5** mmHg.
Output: **130** mmHg
